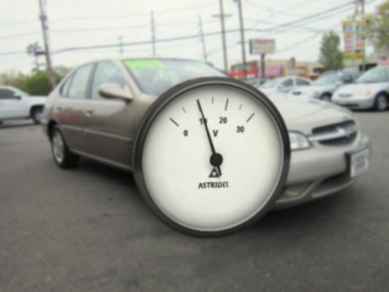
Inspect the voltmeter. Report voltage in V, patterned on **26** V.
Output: **10** V
